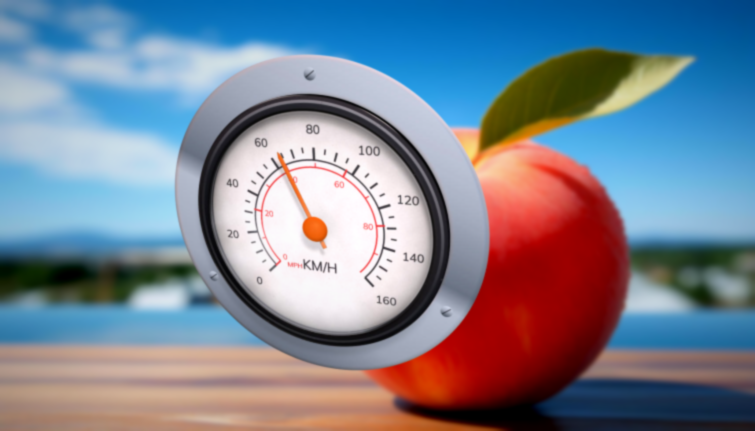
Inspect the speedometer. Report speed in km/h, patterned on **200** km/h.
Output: **65** km/h
